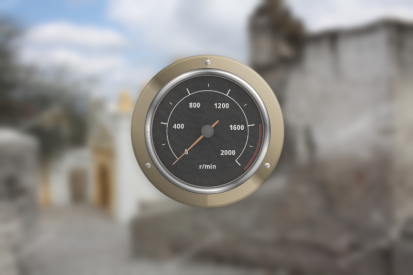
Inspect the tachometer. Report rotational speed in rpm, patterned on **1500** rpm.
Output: **0** rpm
